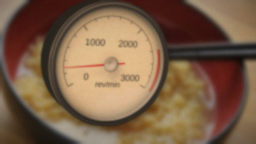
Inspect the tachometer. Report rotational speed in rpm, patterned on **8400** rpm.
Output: **300** rpm
